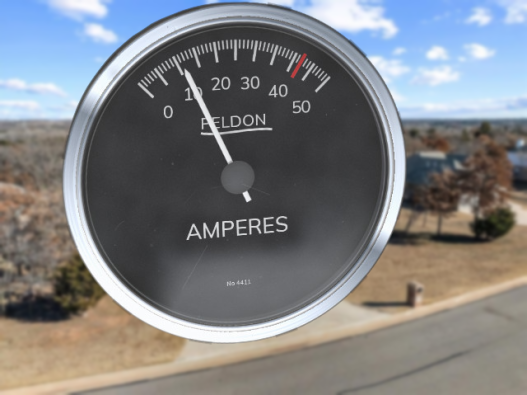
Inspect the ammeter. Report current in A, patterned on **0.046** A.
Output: **11** A
